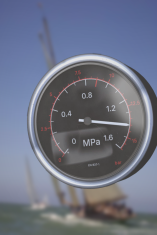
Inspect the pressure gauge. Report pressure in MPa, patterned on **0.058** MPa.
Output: **1.4** MPa
